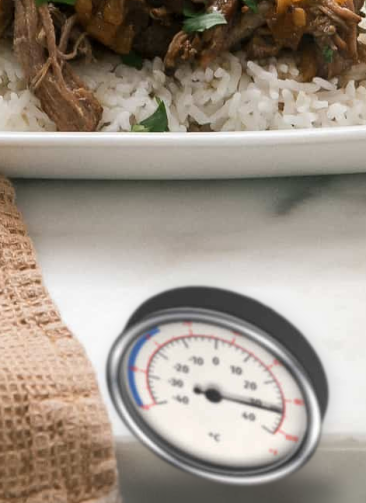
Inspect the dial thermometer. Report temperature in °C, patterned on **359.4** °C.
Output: **30** °C
